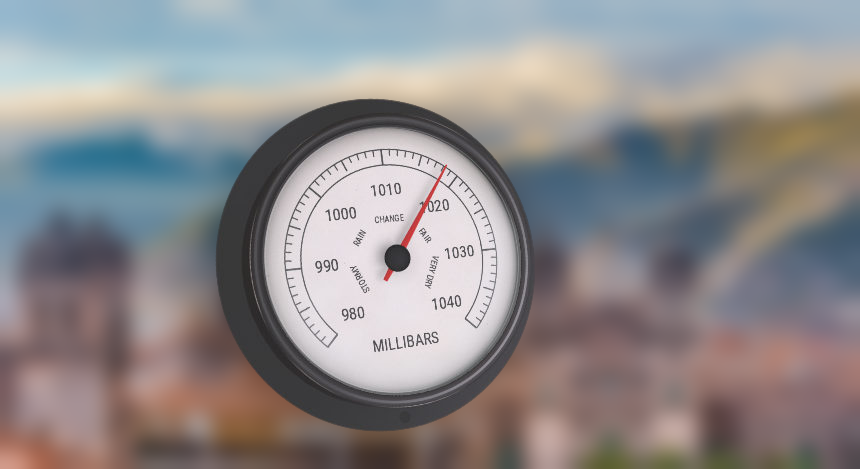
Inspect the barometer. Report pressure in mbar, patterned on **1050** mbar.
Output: **1018** mbar
